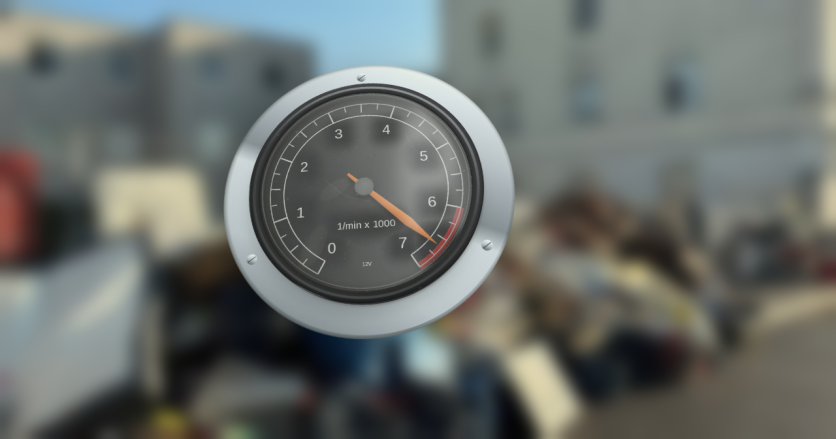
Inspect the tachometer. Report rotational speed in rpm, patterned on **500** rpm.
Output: **6625** rpm
